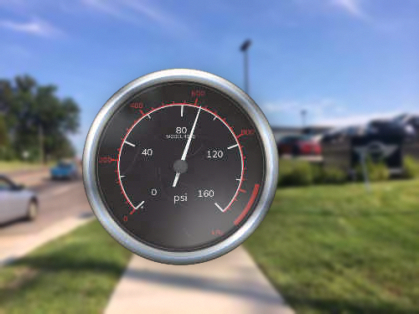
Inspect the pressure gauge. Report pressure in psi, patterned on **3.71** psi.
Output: **90** psi
